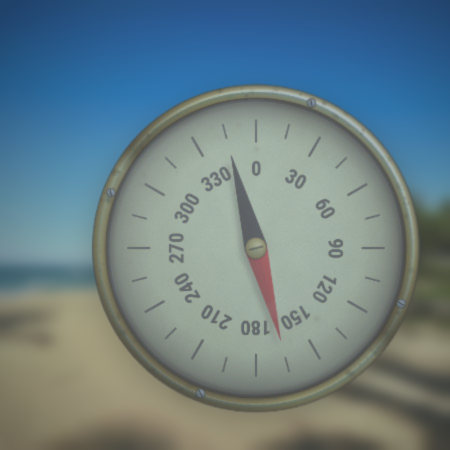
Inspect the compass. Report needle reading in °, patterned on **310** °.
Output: **165** °
